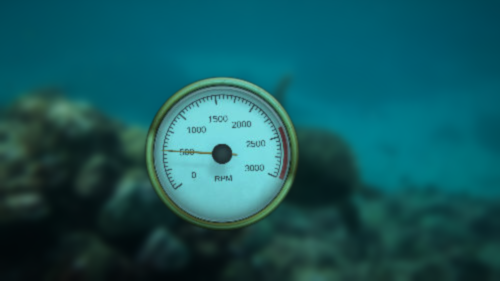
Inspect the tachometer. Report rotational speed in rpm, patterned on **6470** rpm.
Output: **500** rpm
